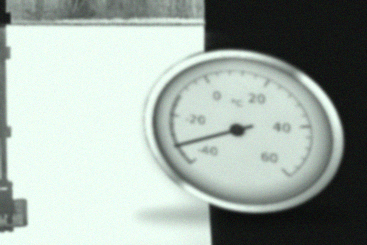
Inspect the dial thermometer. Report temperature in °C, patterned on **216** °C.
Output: **-32** °C
